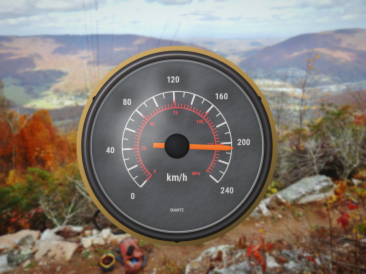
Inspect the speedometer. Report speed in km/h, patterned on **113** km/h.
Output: **205** km/h
